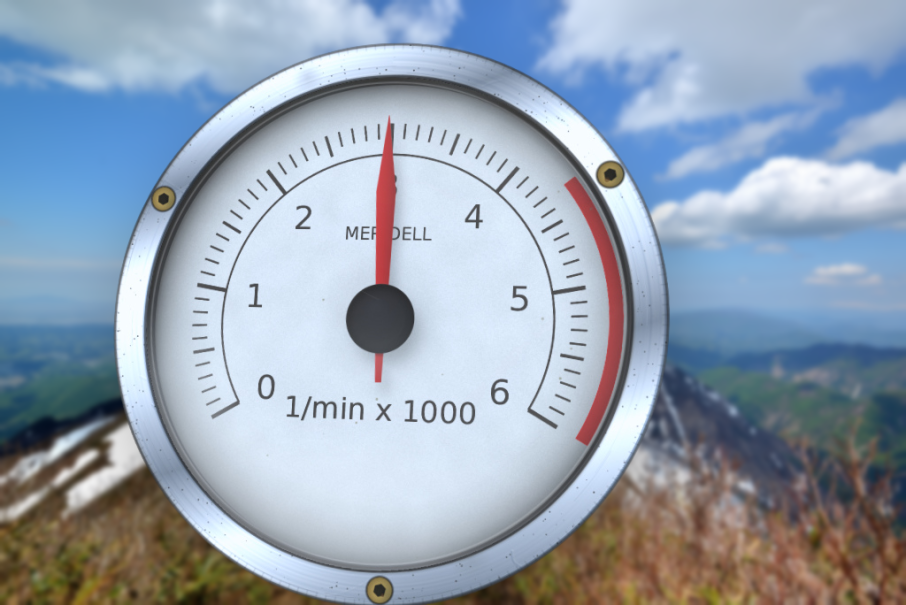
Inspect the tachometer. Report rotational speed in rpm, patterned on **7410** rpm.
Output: **3000** rpm
